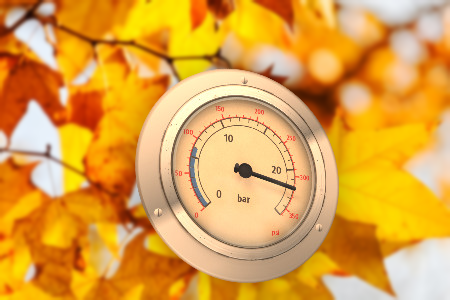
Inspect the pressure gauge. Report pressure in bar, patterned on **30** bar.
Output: **22** bar
